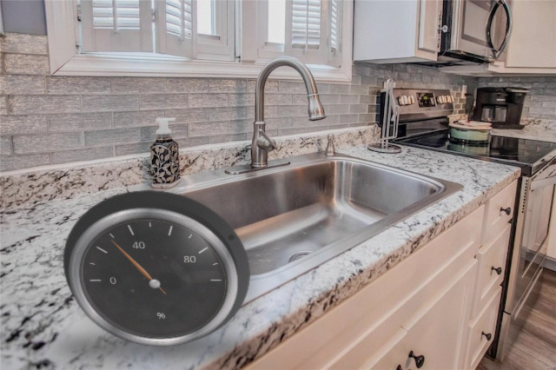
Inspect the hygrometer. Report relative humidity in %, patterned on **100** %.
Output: **30** %
